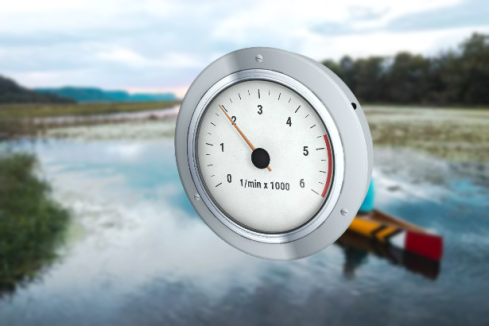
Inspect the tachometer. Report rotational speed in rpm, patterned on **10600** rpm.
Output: **2000** rpm
